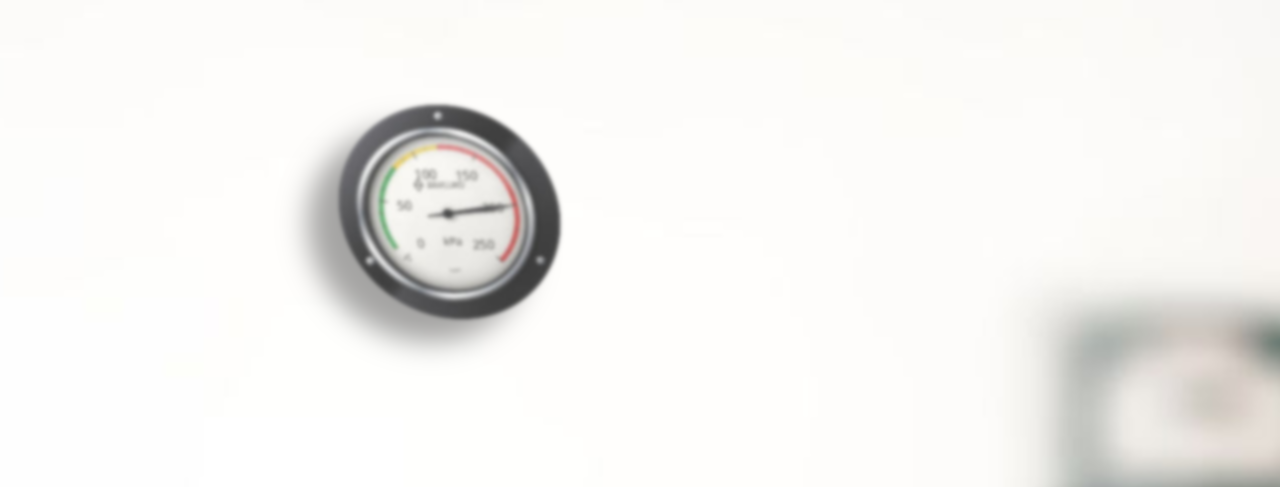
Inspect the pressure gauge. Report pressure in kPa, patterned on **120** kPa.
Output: **200** kPa
